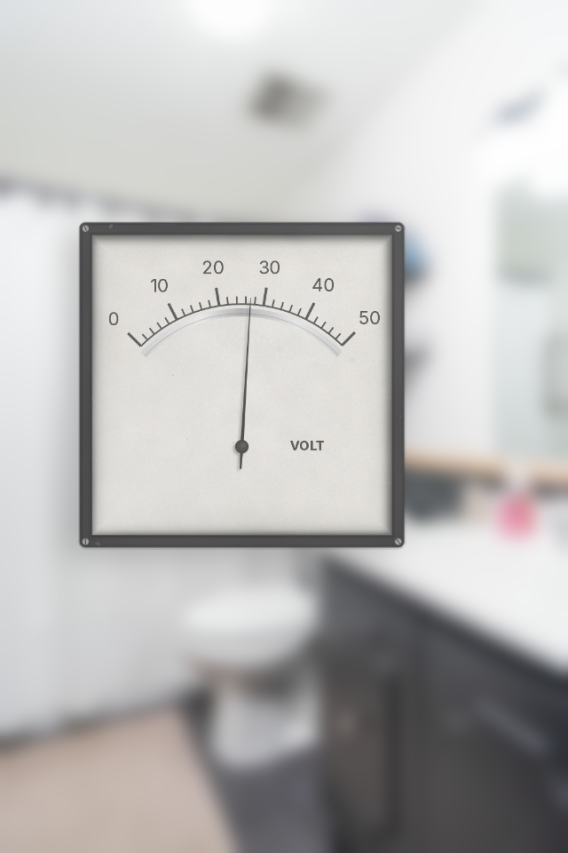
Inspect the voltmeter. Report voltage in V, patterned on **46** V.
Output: **27** V
